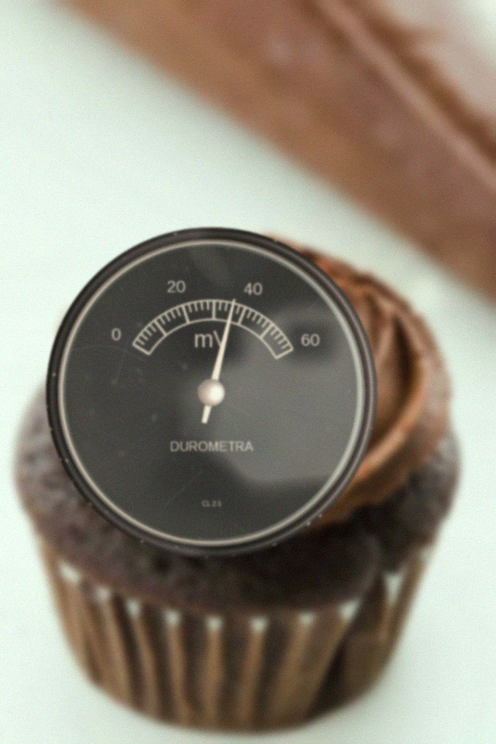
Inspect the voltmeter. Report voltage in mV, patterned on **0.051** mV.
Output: **36** mV
